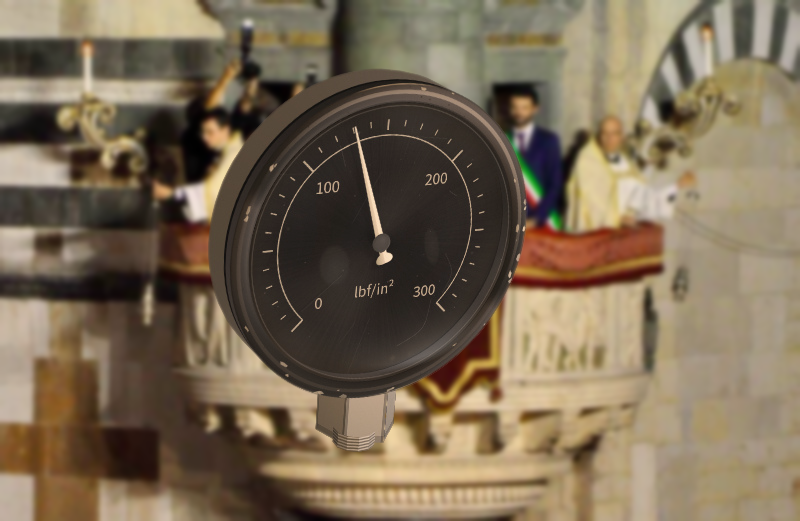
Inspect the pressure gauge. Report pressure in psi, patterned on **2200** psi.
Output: **130** psi
